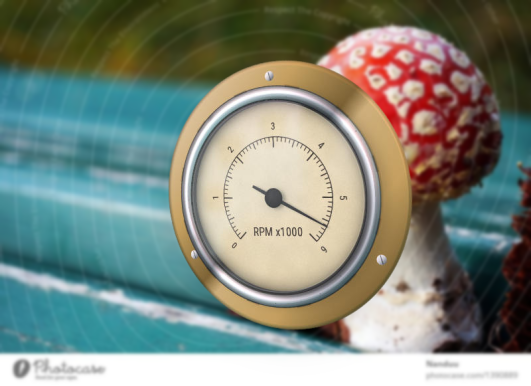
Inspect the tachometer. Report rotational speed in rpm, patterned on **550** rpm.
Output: **5600** rpm
